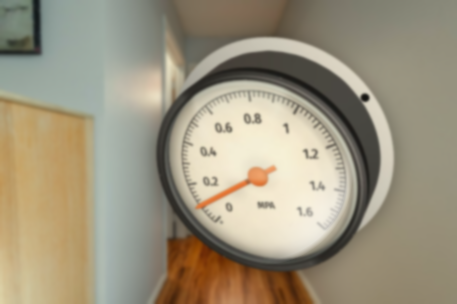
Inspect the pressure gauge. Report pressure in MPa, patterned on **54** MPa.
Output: **0.1** MPa
